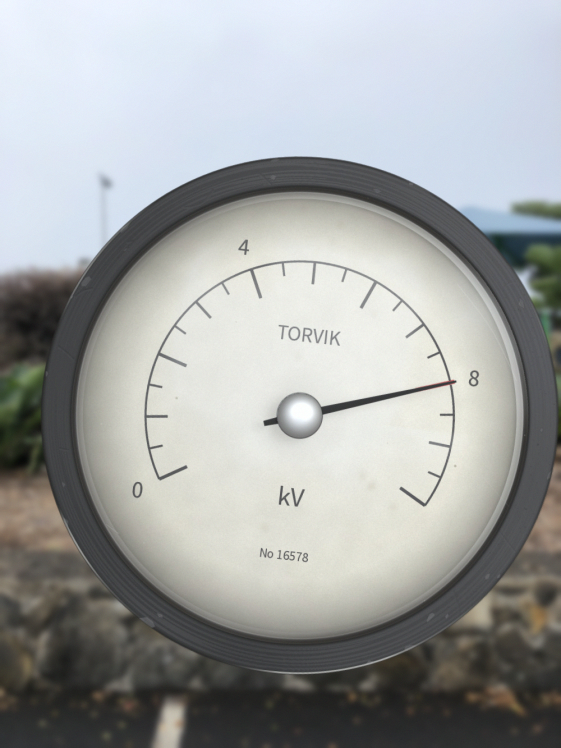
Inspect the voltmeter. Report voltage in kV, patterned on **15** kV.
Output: **8** kV
